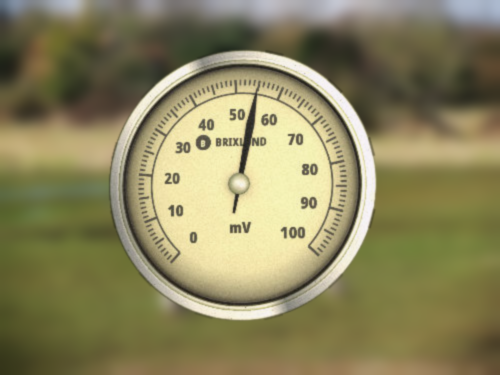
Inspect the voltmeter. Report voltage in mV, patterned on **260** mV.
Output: **55** mV
